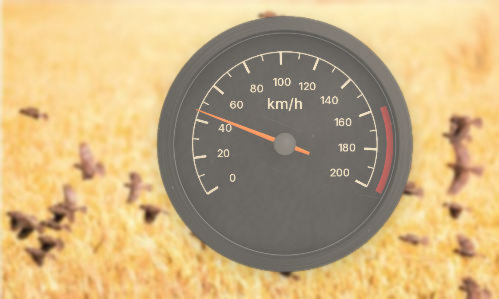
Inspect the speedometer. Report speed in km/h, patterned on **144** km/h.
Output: **45** km/h
